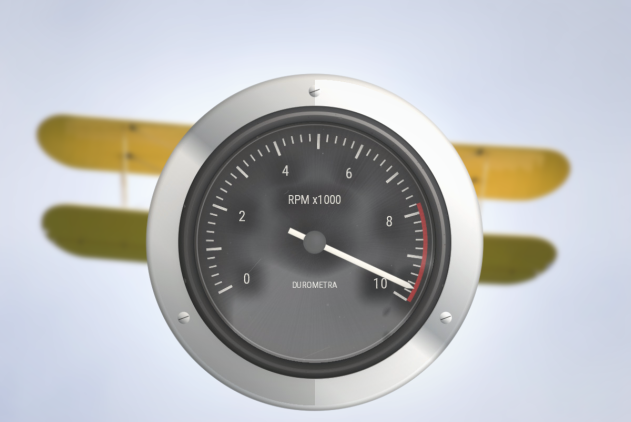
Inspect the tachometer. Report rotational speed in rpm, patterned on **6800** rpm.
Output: **9700** rpm
